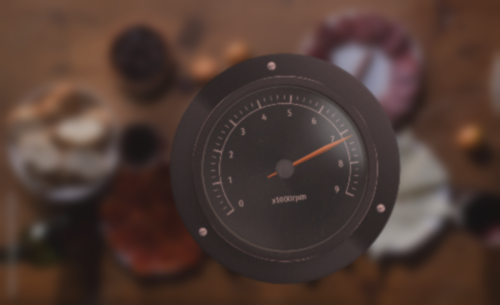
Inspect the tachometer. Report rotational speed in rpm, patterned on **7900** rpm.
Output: **7200** rpm
